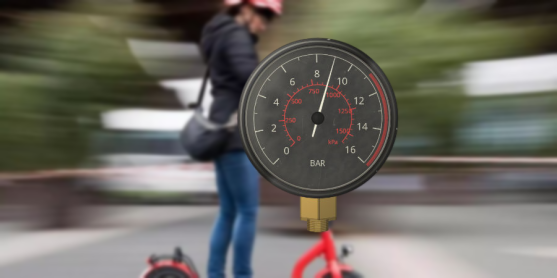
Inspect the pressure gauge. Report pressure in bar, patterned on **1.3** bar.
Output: **9** bar
